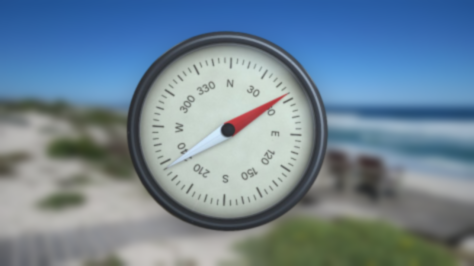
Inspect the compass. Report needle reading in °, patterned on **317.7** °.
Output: **55** °
